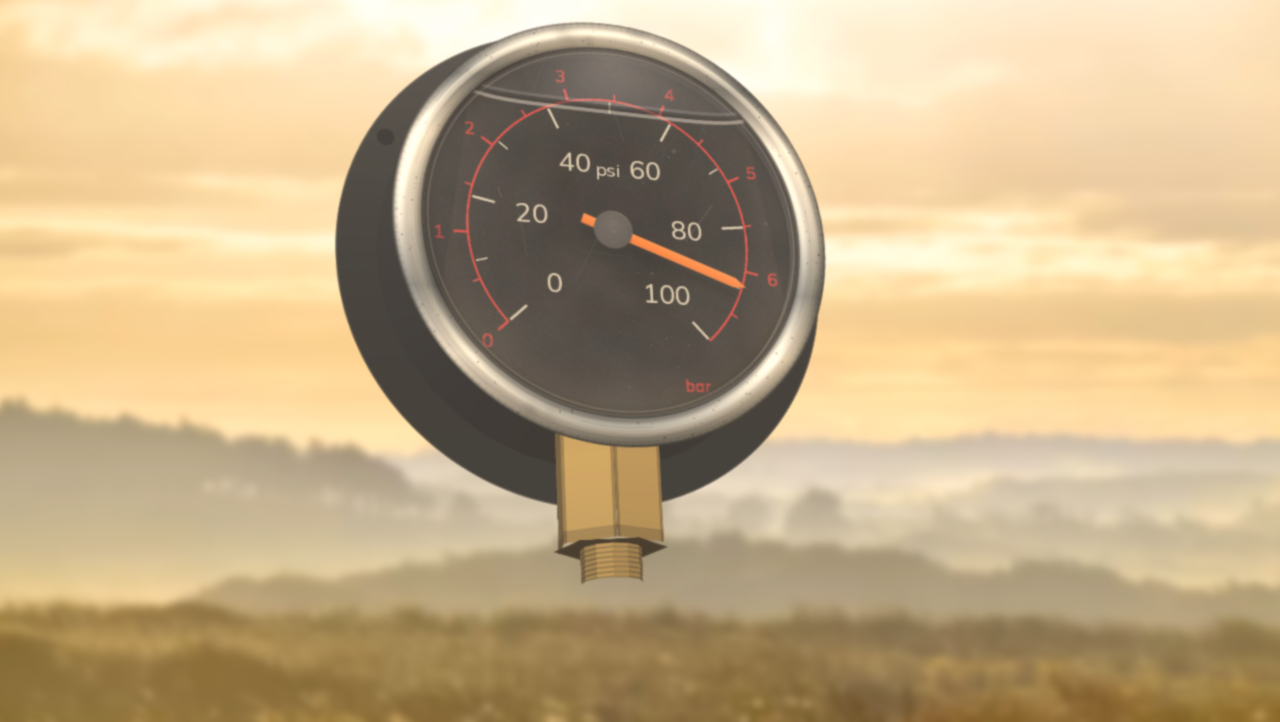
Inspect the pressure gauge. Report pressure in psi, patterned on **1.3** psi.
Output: **90** psi
